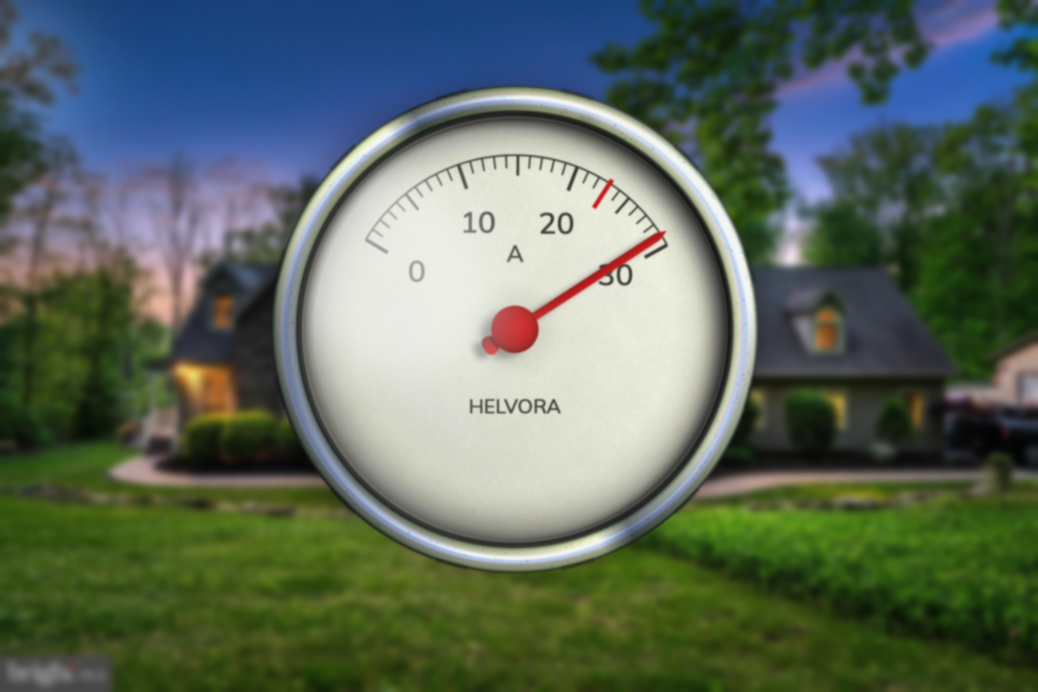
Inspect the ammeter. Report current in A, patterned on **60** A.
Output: **29** A
